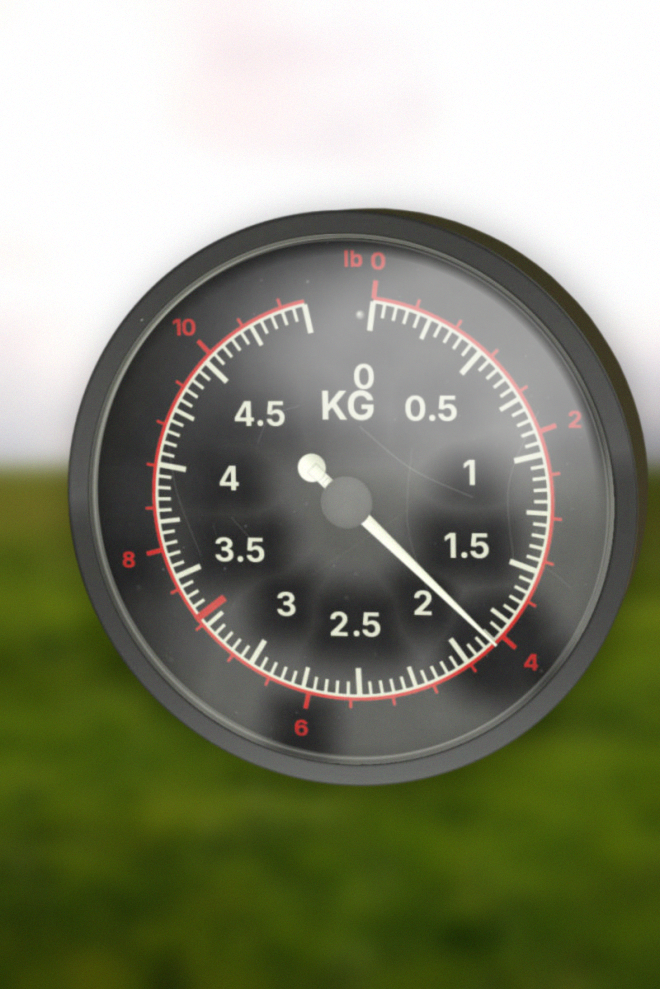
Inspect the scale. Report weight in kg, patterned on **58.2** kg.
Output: **1.85** kg
